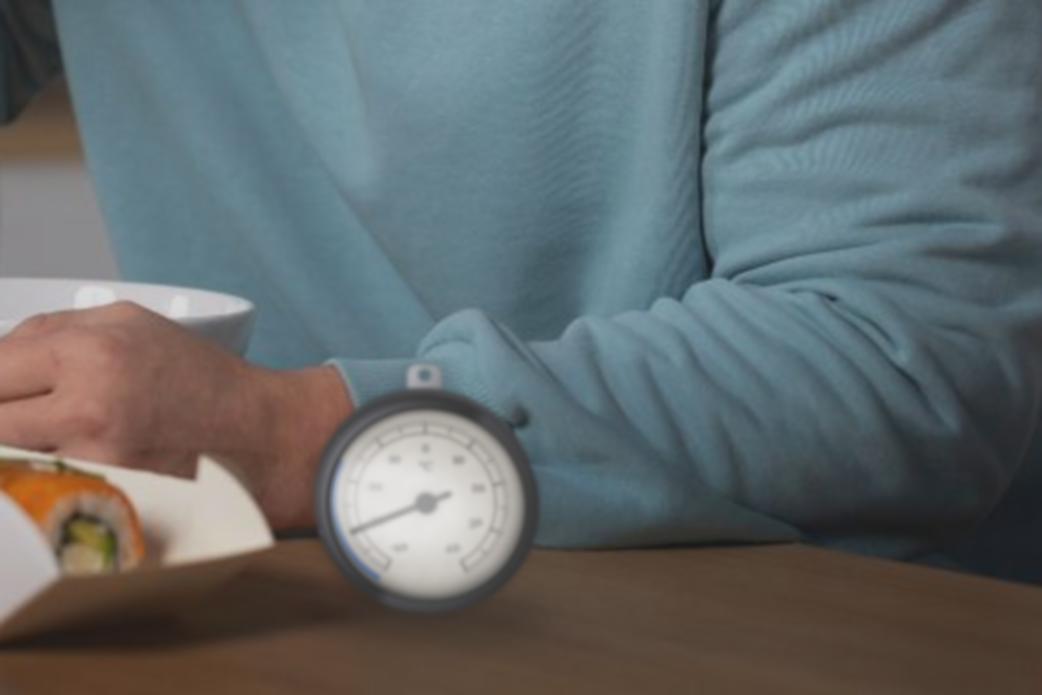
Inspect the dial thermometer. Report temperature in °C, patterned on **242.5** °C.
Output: **-30** °C
